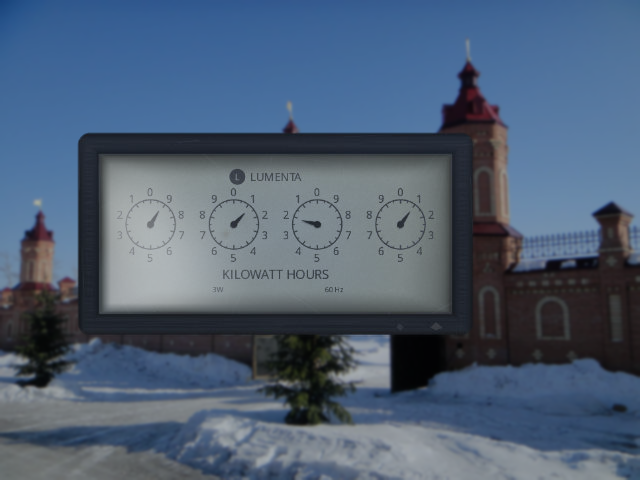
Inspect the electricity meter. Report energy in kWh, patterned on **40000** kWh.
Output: **9121** kWh
